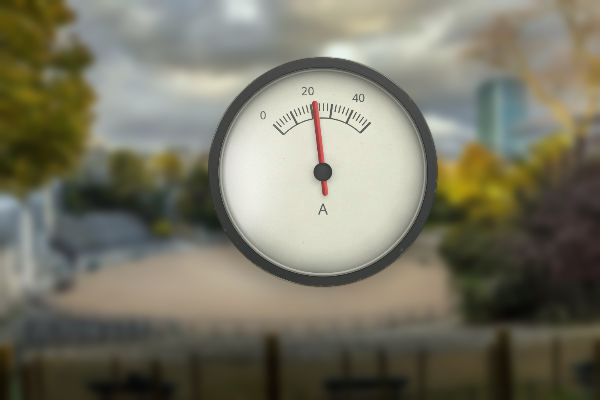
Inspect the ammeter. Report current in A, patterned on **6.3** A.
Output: **22** A
